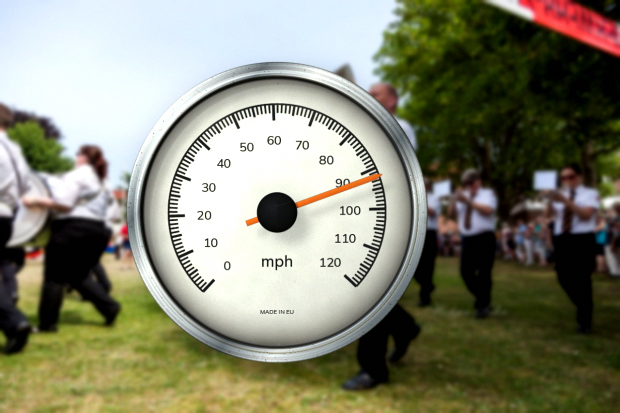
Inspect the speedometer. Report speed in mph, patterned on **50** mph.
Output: **92** mph
